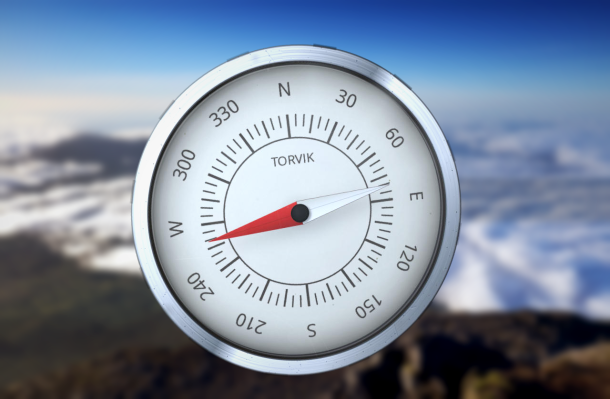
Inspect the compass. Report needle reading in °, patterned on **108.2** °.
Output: **260** °
